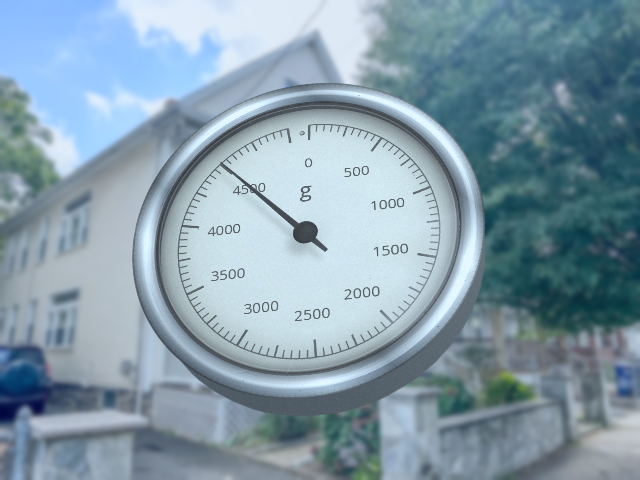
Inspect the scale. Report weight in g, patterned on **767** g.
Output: **4500** g
